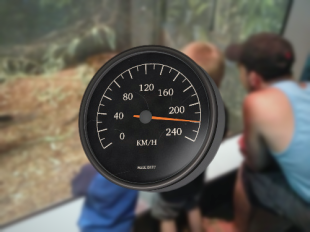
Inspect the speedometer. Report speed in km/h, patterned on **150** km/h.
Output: **220** km/h
